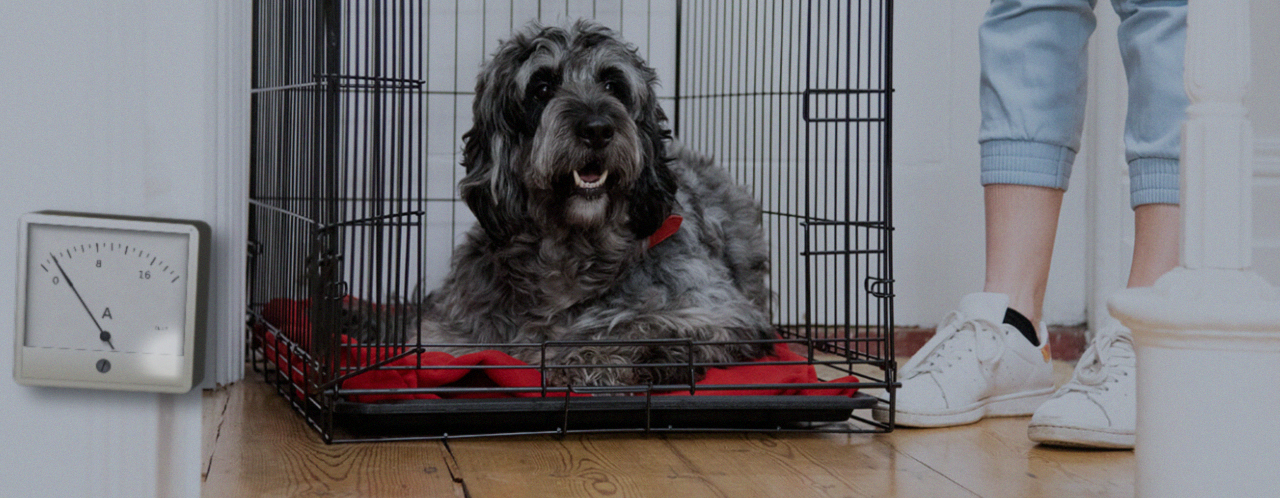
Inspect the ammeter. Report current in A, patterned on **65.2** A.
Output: **2** A
